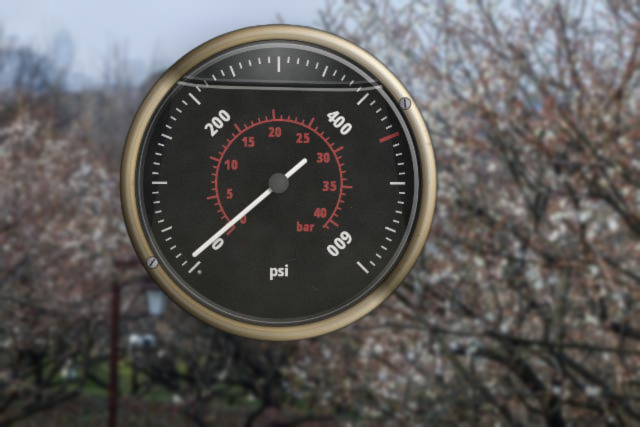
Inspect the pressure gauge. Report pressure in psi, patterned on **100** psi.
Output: **10** psi
